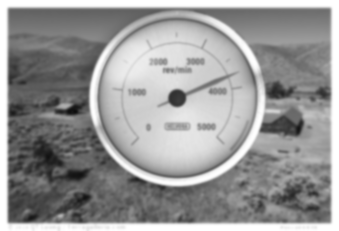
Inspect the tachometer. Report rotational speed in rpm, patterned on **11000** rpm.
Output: **3750** rpm
